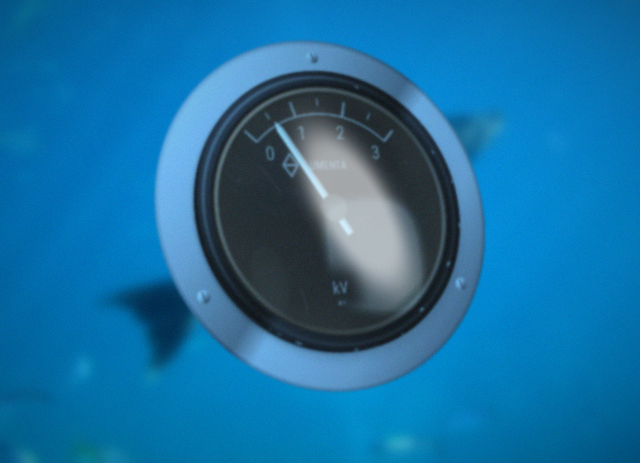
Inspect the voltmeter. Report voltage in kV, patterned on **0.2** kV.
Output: **0.5** kV
